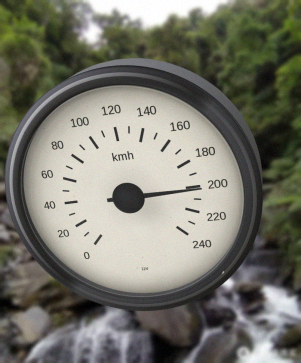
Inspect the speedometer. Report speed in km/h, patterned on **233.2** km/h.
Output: **200** km/h
